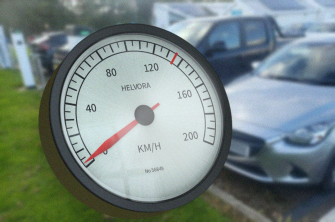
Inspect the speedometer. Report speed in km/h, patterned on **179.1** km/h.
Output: **2.5** km/h
